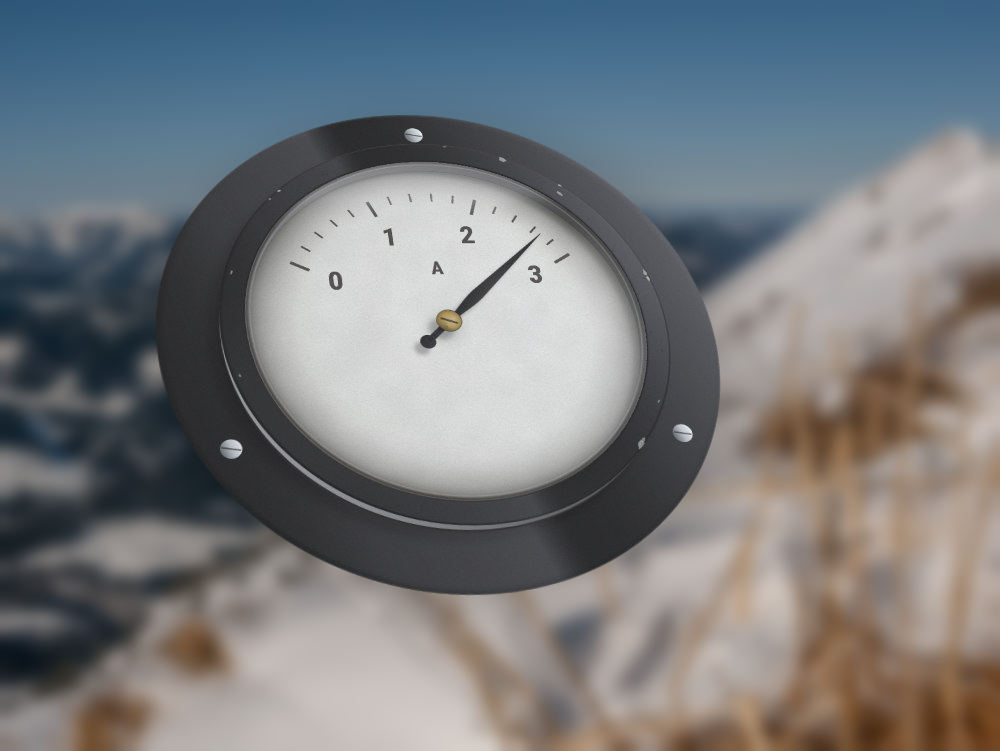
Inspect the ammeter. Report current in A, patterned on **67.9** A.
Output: **2.7** A
